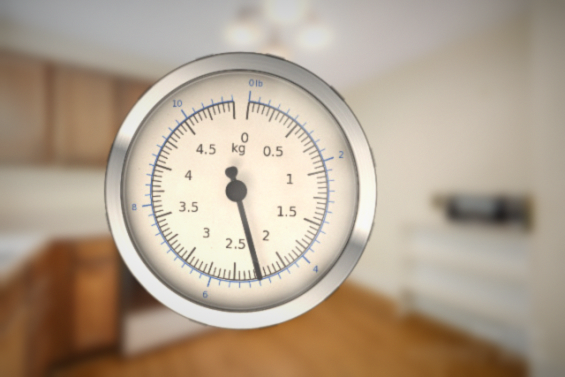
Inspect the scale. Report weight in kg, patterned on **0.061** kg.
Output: **2.25** kg
